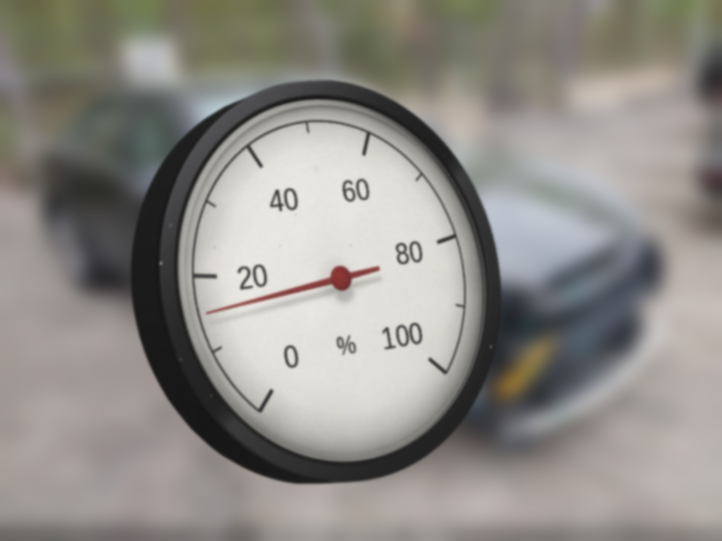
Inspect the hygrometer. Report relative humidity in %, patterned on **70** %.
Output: **15** %
